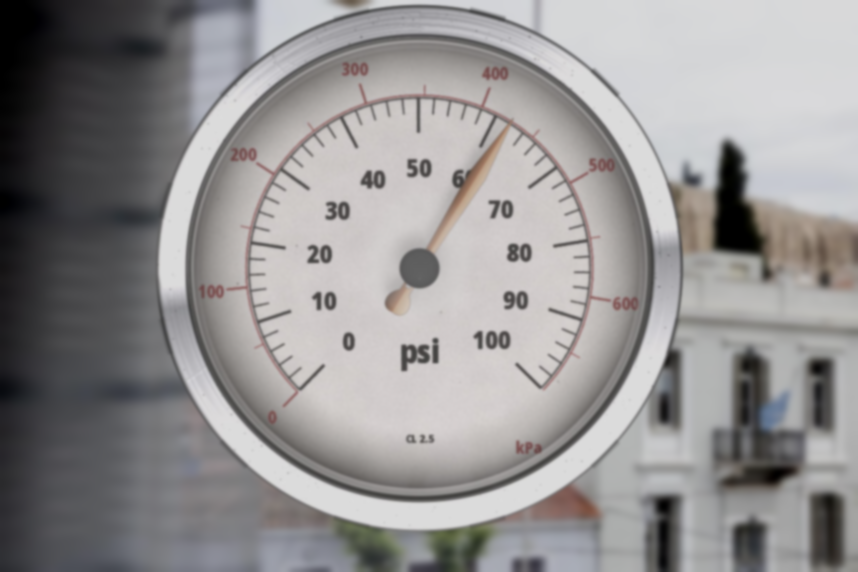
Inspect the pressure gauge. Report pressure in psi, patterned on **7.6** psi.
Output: **62** psi
